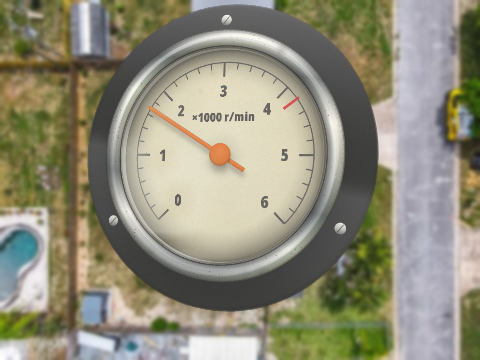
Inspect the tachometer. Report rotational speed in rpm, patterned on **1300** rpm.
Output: **1700** rpm
